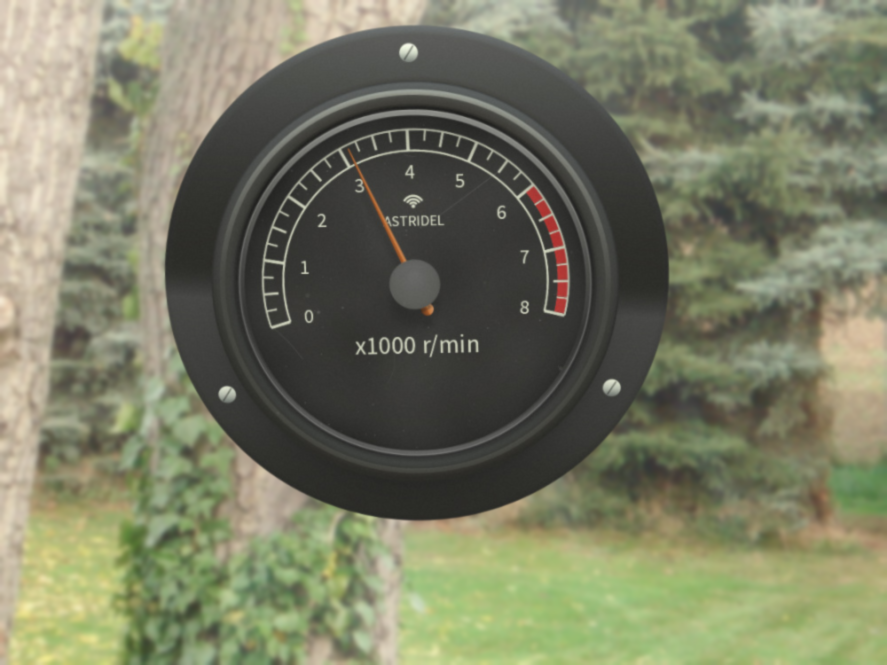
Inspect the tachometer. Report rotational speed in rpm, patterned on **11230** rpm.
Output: **3125** rpm
